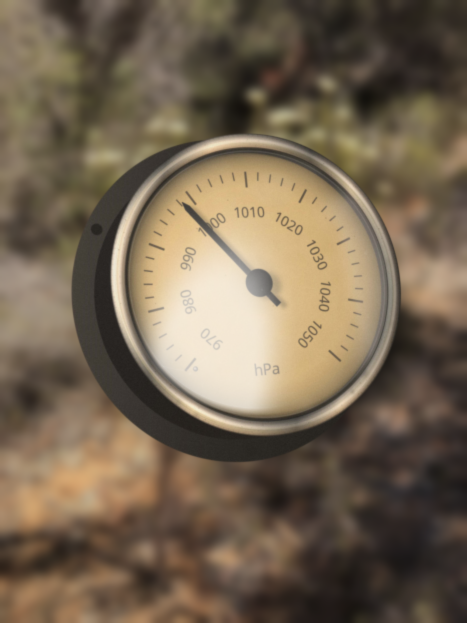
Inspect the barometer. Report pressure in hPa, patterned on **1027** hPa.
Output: **998** hPa
